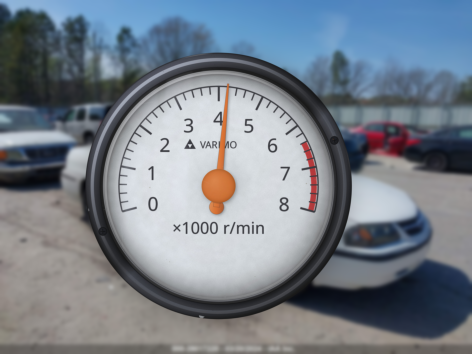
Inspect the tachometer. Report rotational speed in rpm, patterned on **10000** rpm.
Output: **4200** rpm
